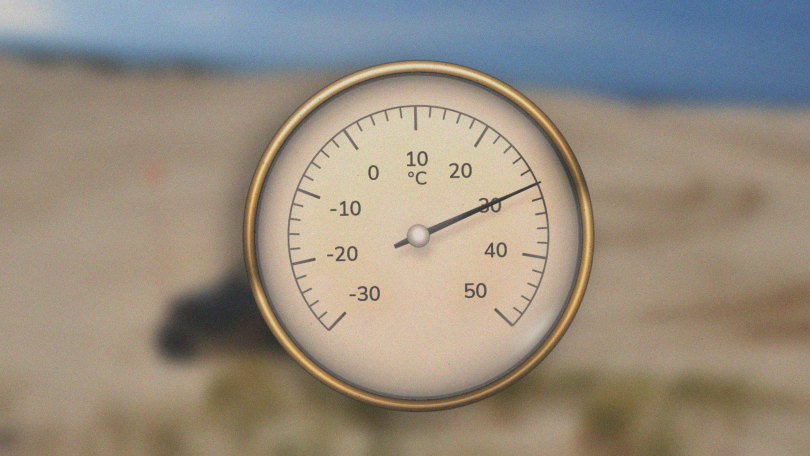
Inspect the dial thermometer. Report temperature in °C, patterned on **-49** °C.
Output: **30** °C
